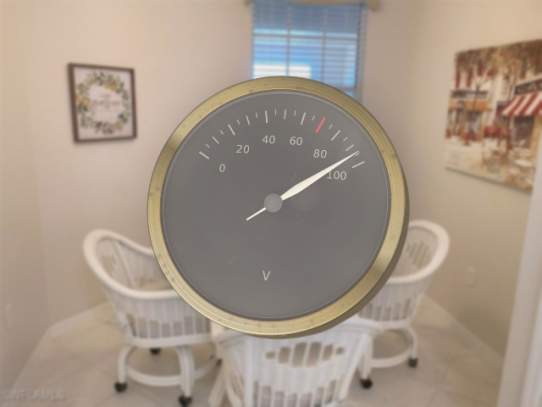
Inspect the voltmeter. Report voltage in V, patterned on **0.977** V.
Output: **95** V
